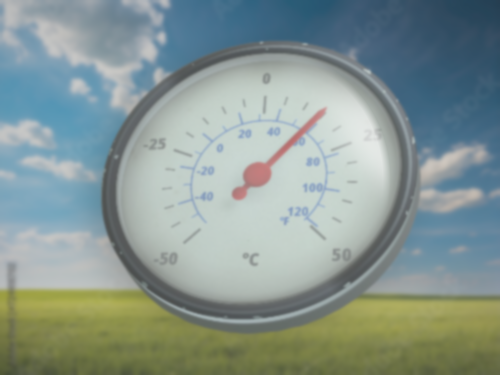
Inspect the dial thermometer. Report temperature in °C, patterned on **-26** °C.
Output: **15** °C
